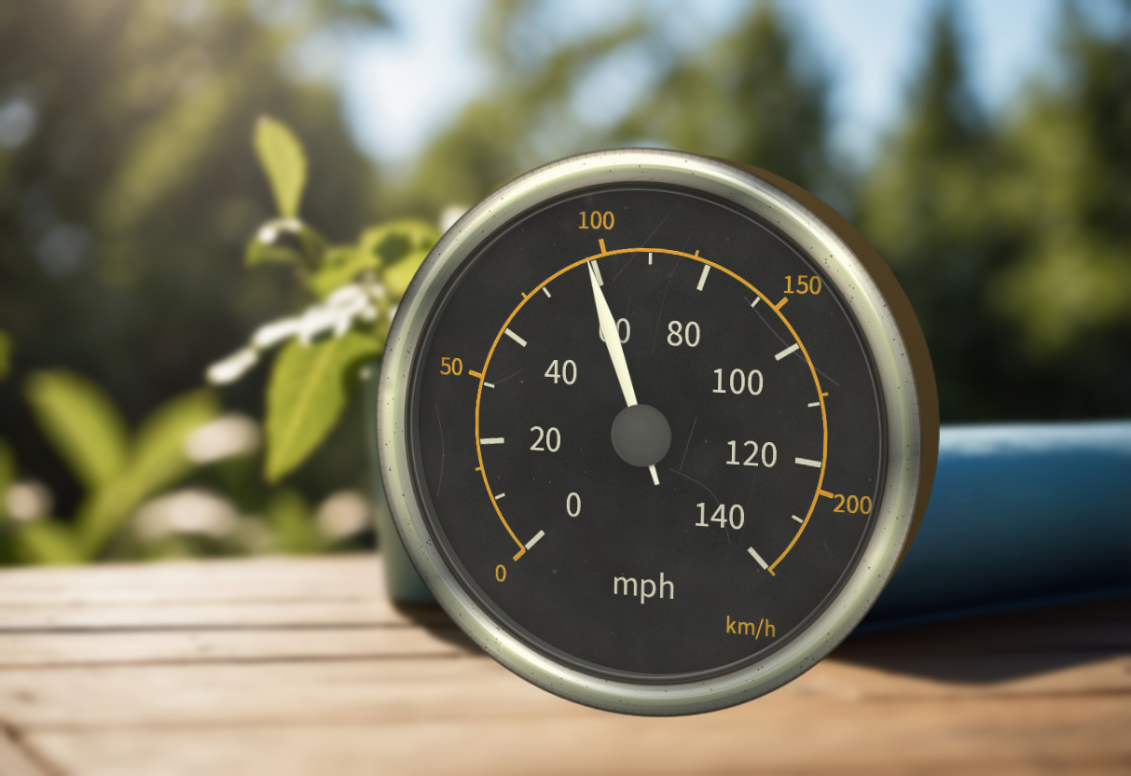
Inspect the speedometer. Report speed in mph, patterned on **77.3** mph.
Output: **60** mph
